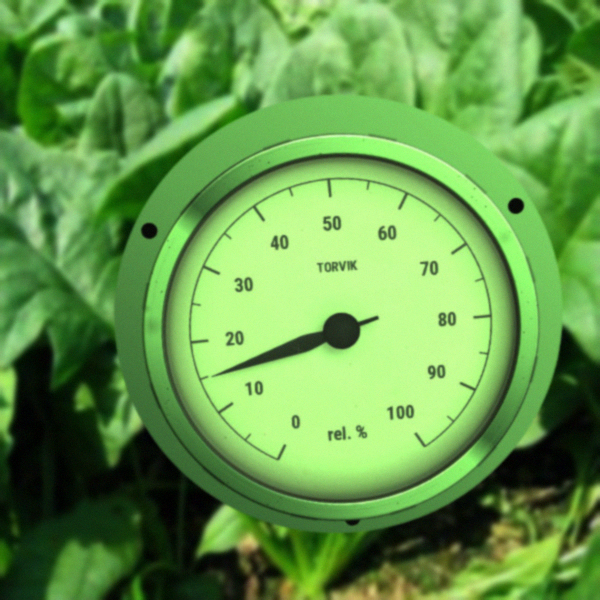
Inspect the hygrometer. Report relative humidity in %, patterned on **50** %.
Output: **15** %
